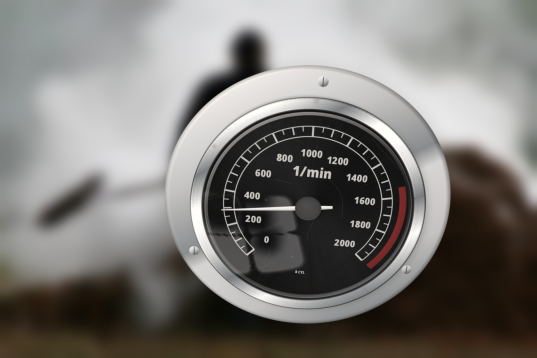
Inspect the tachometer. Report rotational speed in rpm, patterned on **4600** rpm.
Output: **300** rpm
